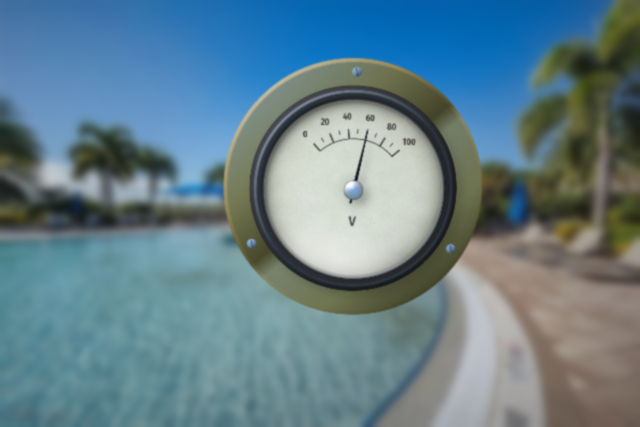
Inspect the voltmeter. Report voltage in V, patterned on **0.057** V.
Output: **60** V
